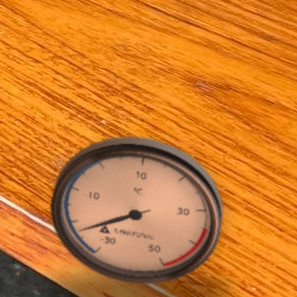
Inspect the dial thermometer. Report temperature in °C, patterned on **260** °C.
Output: **-22.5** °C
